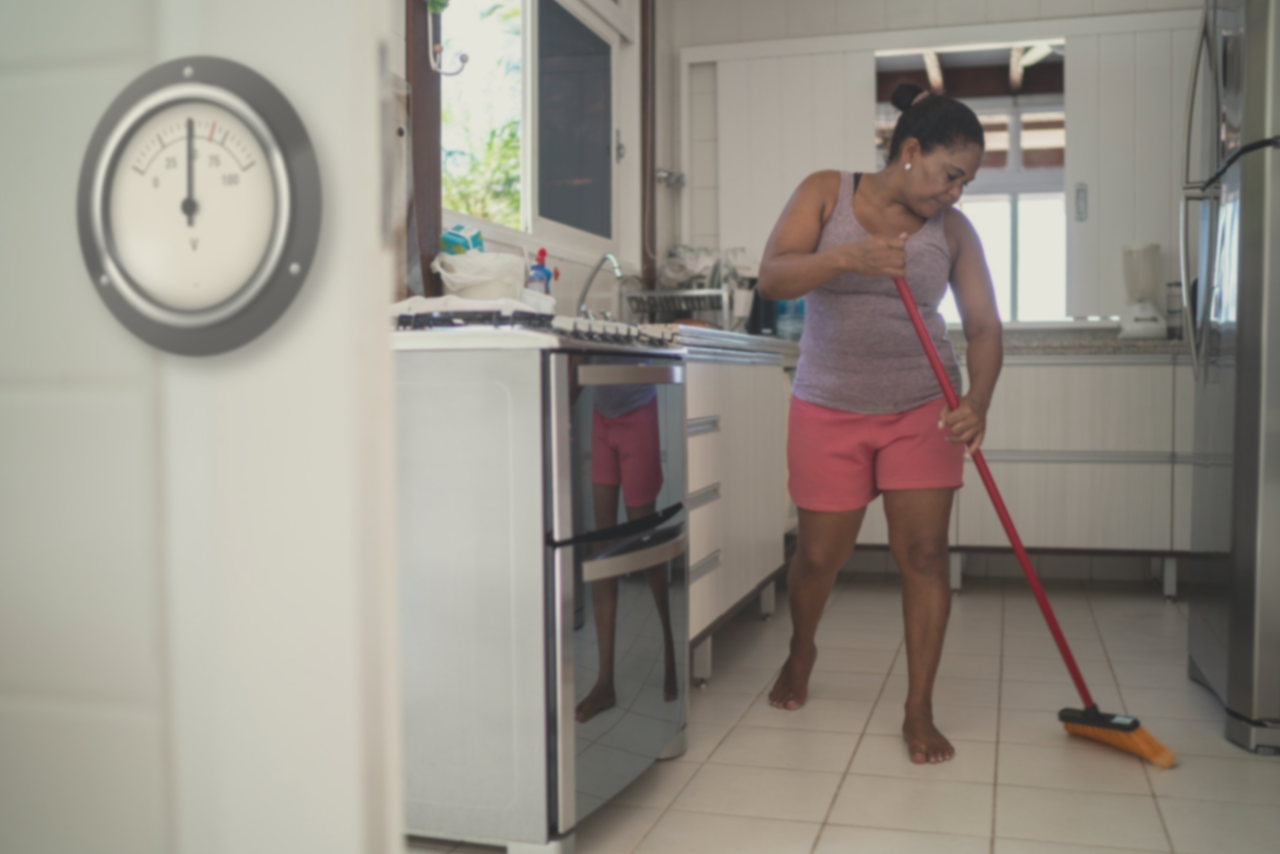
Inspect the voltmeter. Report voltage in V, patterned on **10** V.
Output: **50** V
